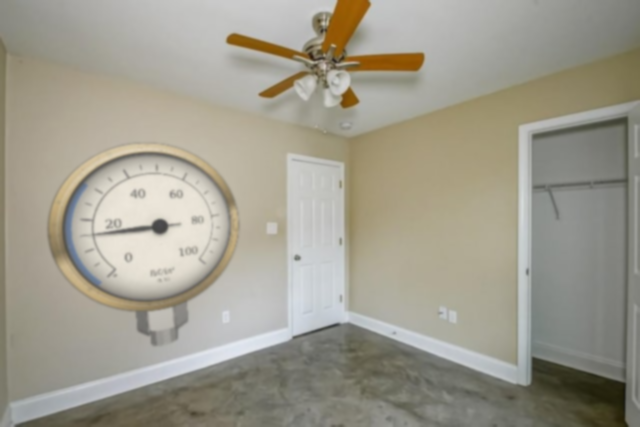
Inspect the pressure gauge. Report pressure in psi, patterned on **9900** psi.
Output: **15** psi
